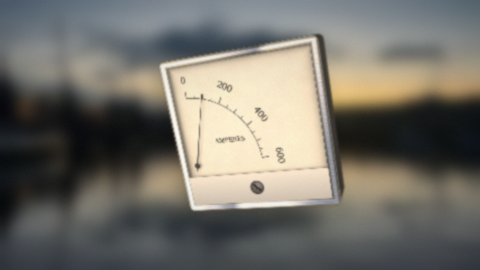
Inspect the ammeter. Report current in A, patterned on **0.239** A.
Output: **100** A
